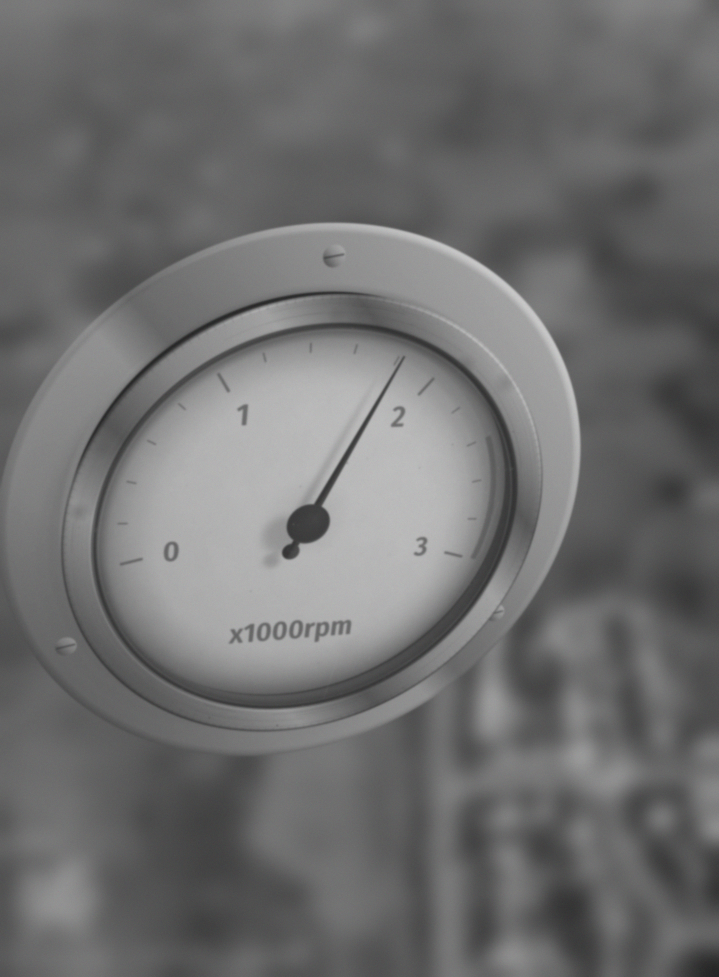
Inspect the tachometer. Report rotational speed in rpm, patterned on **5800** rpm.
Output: **1800** rpm
